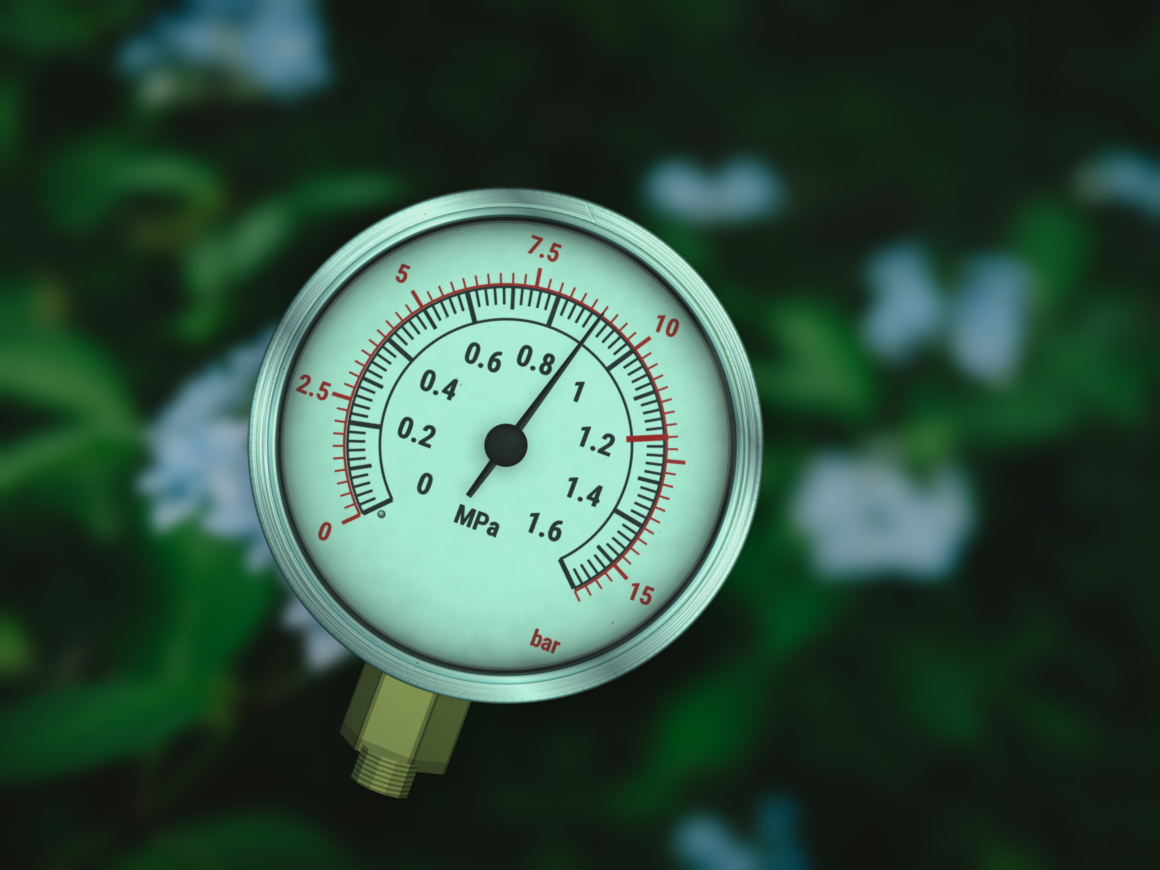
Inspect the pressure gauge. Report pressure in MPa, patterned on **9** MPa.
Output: **0.9** MPa
